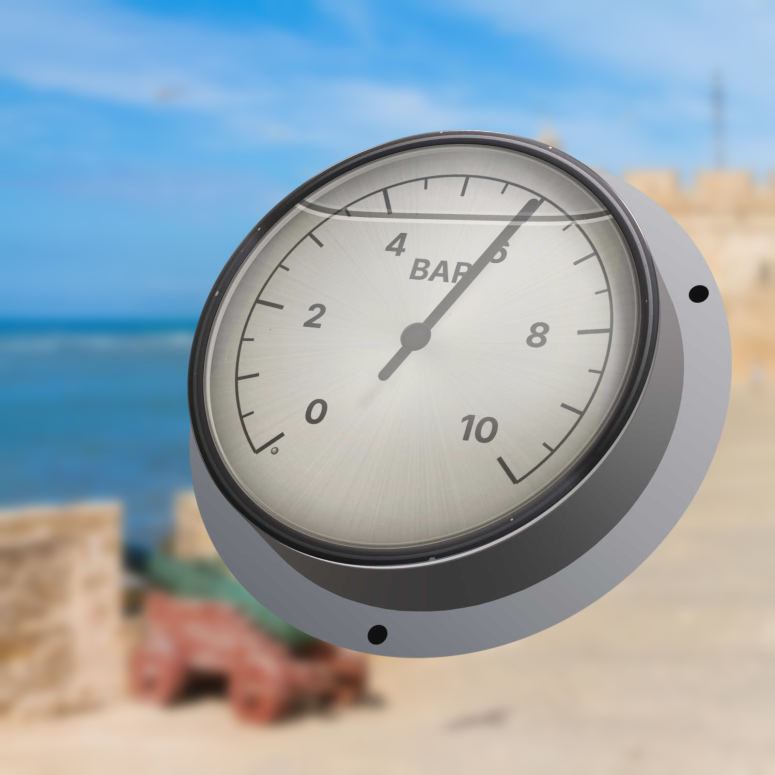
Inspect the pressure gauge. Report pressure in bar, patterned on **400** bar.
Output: **6** bar
